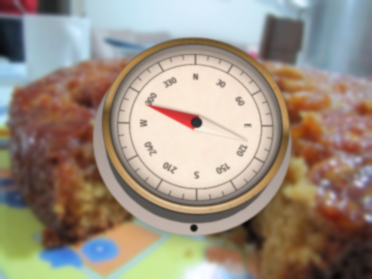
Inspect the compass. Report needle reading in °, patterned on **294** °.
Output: **290** °
